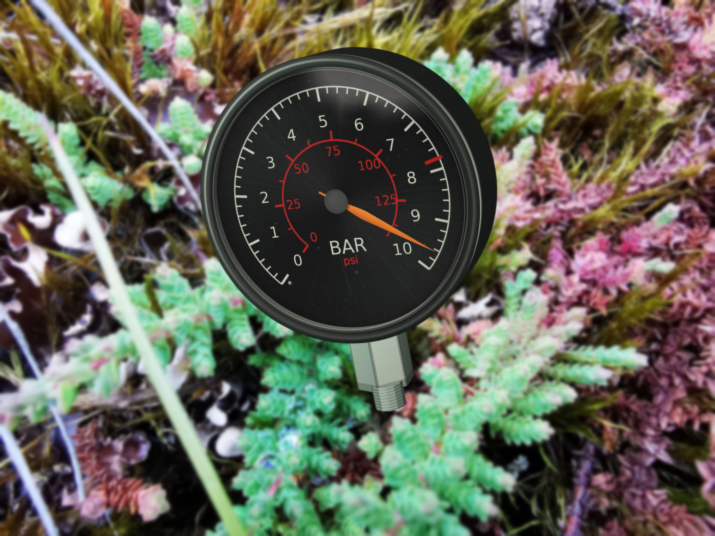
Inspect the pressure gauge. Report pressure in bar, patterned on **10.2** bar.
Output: **9.6** bar
